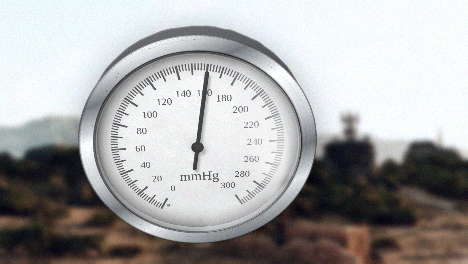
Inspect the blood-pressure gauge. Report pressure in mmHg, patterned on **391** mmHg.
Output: **160** mmHg
